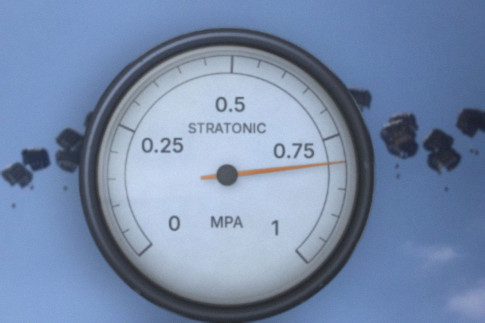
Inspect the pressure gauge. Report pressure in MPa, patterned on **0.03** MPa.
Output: **0.8** MPa
